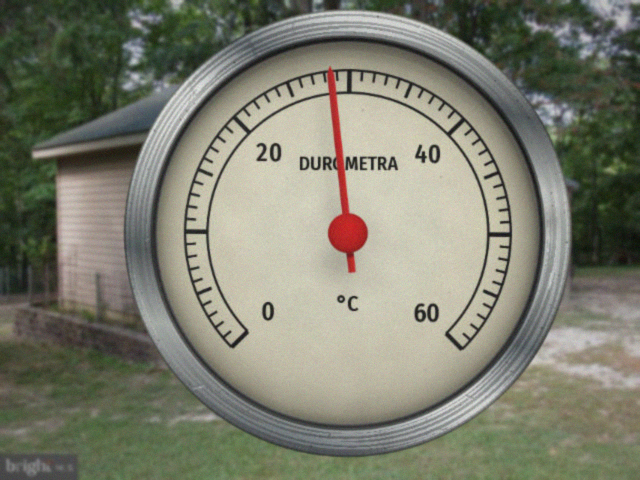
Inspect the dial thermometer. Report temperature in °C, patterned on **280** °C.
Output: **28.5** °C
